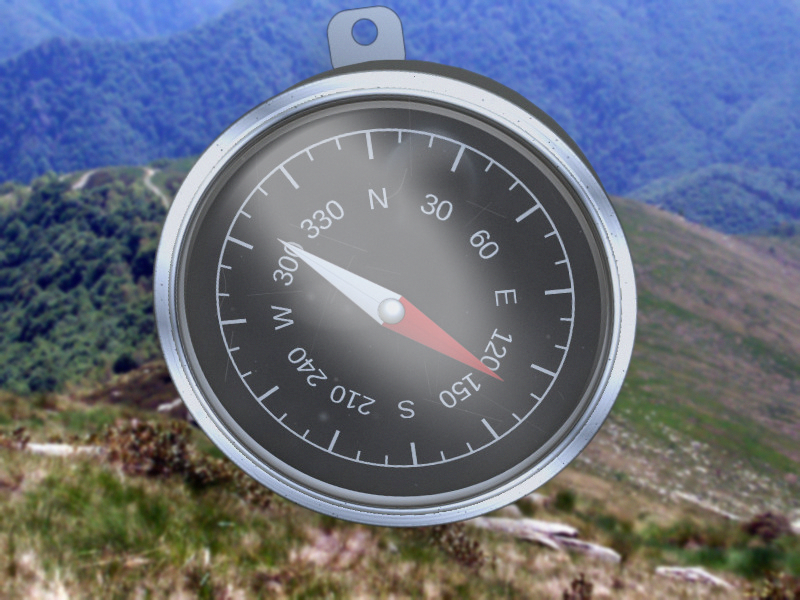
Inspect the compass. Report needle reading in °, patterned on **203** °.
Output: **130** °
